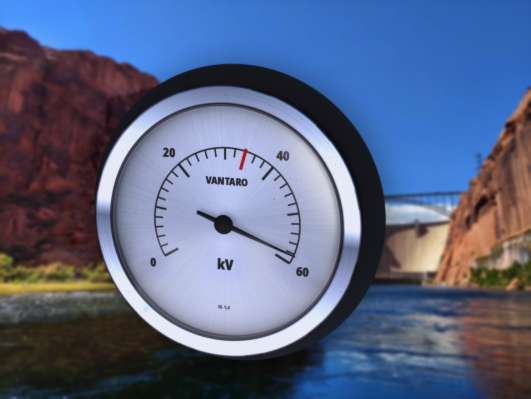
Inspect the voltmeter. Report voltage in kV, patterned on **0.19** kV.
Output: **58** kV
